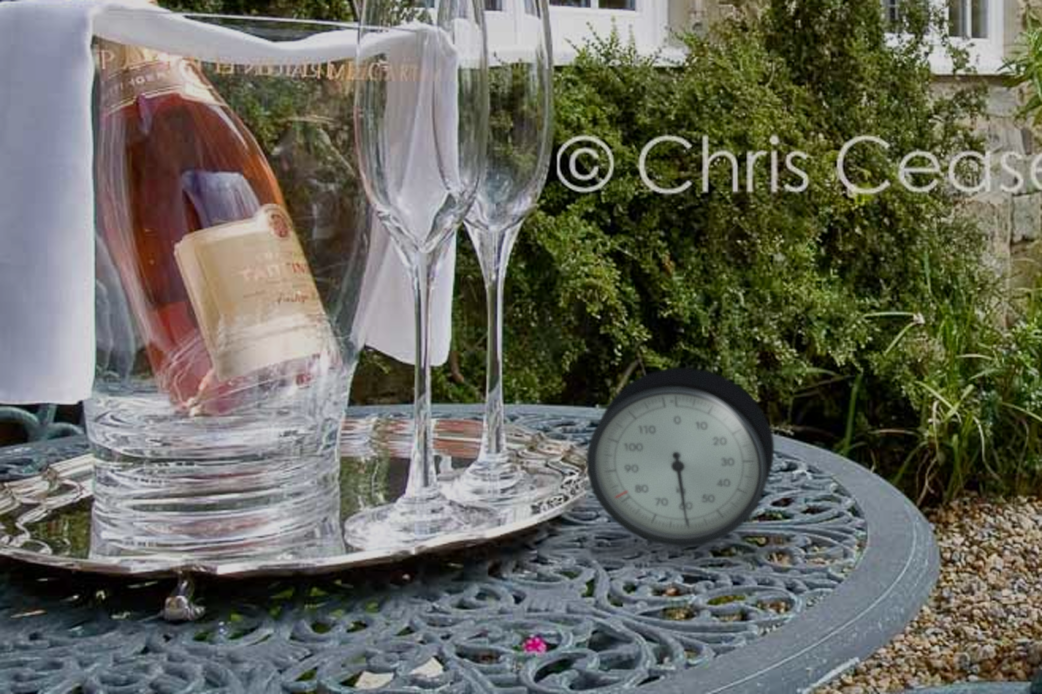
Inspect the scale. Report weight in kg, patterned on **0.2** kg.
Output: **60** kg
